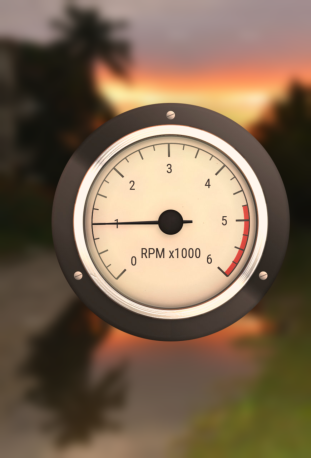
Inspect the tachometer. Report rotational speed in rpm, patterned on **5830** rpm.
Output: **1000** rpm
